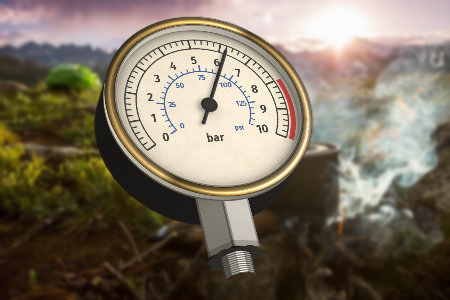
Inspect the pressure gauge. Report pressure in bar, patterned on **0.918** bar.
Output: **6.2** bar
